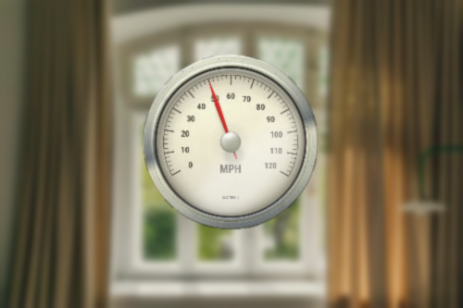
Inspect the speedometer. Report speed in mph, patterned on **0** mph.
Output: **50** mph
